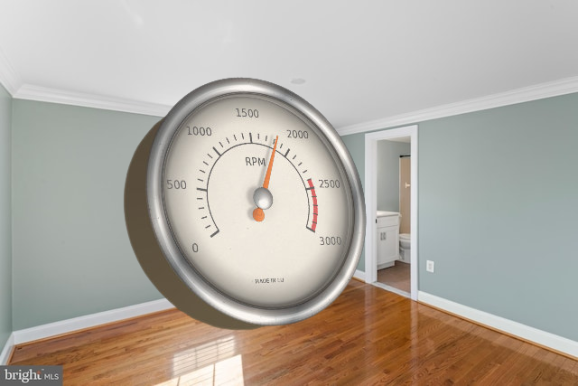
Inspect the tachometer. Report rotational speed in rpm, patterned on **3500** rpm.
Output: **1800** rpm
